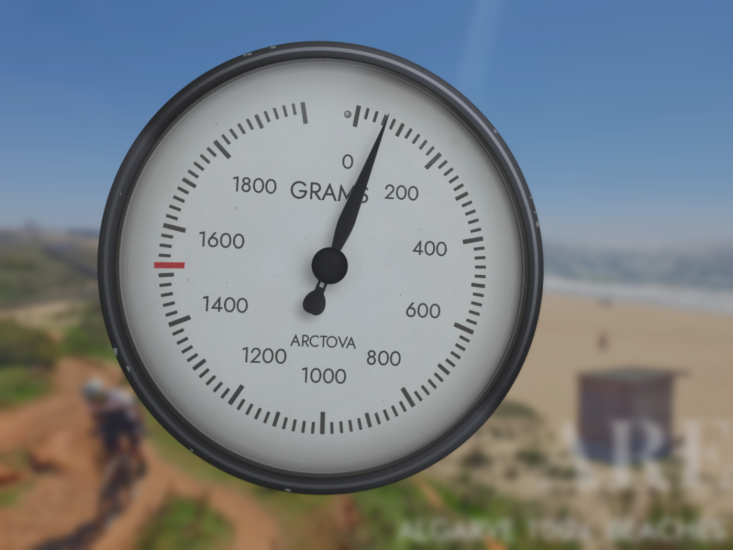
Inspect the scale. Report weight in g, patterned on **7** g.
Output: **60** g
